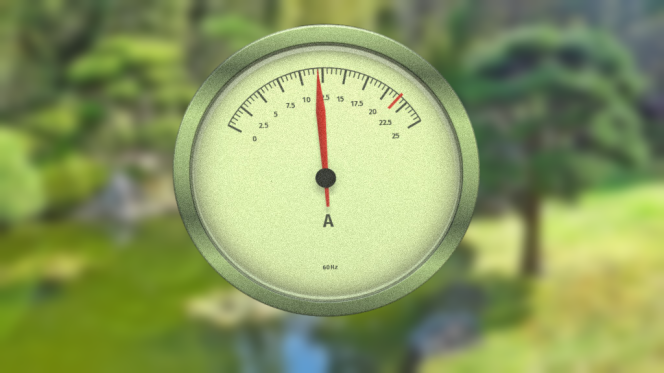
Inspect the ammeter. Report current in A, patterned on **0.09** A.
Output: **12** A
